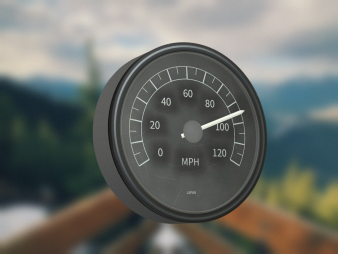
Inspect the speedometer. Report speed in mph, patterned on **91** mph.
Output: **95** mph
